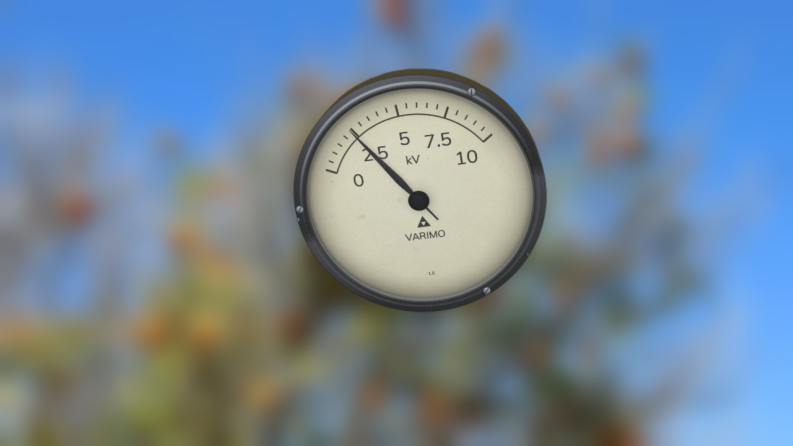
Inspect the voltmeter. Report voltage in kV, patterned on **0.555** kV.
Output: **2.5** kV
